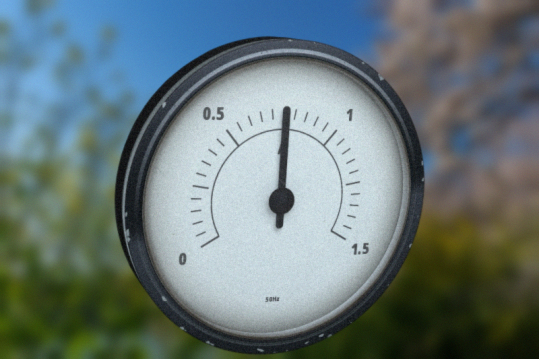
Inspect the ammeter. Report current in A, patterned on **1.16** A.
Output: **0.75** A
